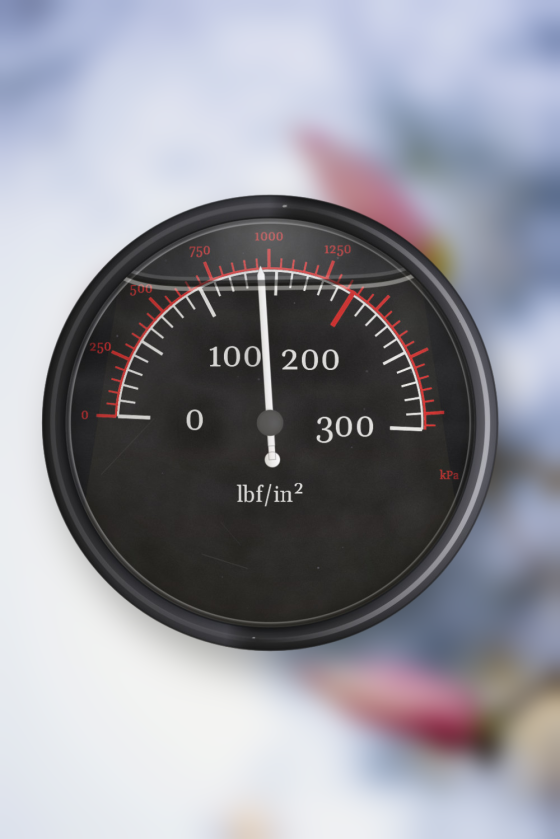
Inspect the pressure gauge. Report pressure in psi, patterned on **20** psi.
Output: **140** psi
